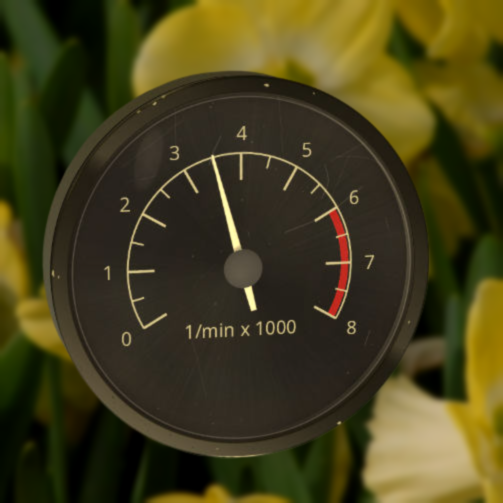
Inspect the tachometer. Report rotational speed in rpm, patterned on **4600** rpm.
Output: **3500** rpm
